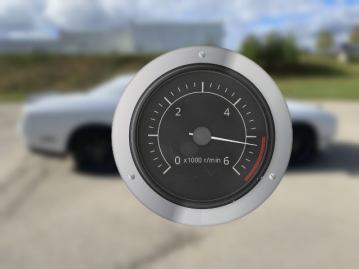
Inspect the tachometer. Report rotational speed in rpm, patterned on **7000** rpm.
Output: **5200** rpm
